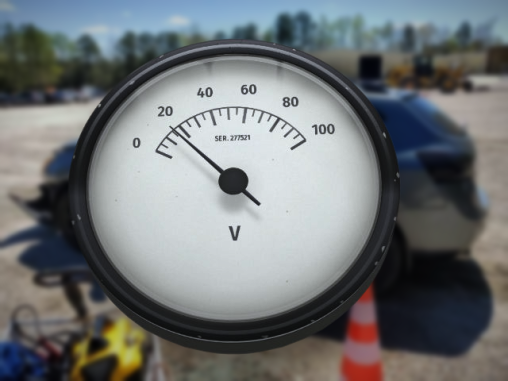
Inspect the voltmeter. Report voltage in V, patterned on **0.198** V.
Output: **15** V
